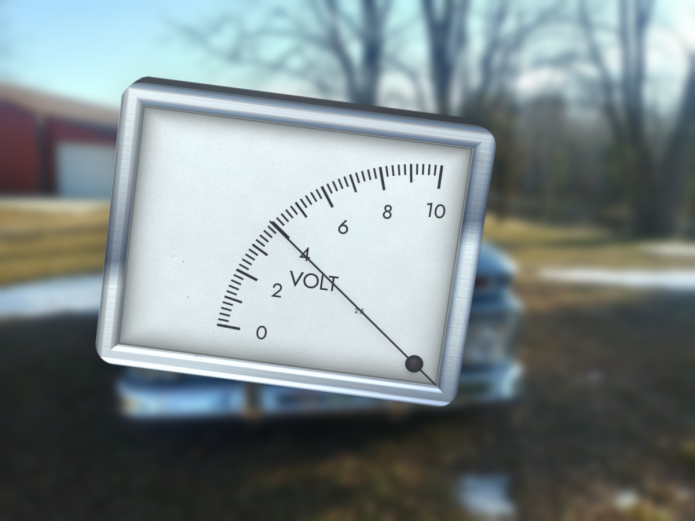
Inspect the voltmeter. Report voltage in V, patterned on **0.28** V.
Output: **4** V
